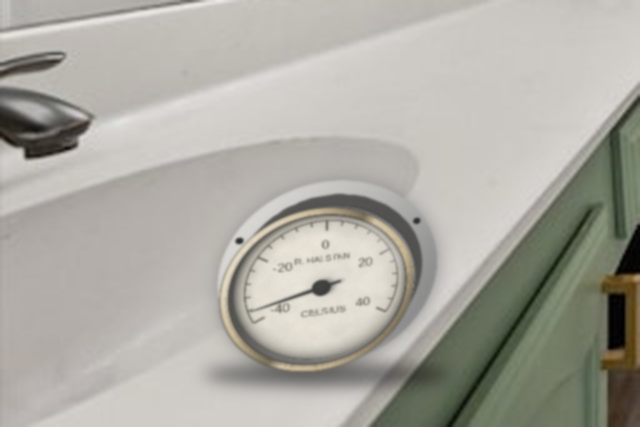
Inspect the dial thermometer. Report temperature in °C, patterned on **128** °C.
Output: **-36** °C
